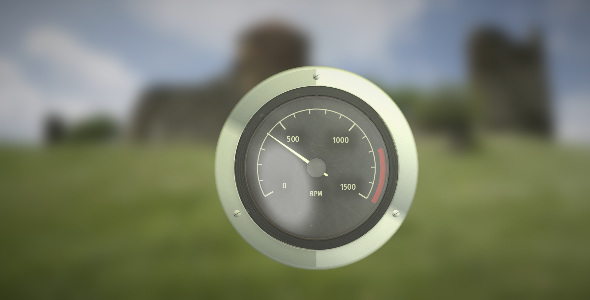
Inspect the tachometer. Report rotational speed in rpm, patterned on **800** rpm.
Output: **400** rpm
